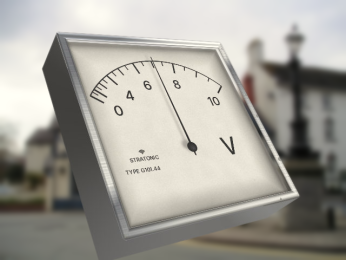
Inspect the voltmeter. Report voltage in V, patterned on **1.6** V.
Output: **7** V
